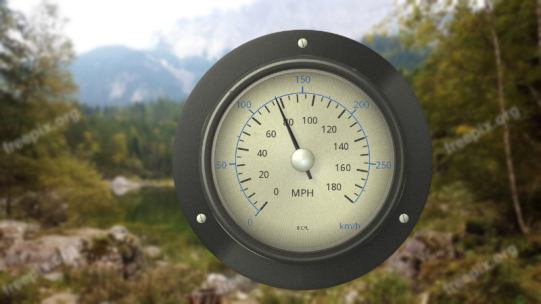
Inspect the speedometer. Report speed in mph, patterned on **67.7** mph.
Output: **77.5** mph
